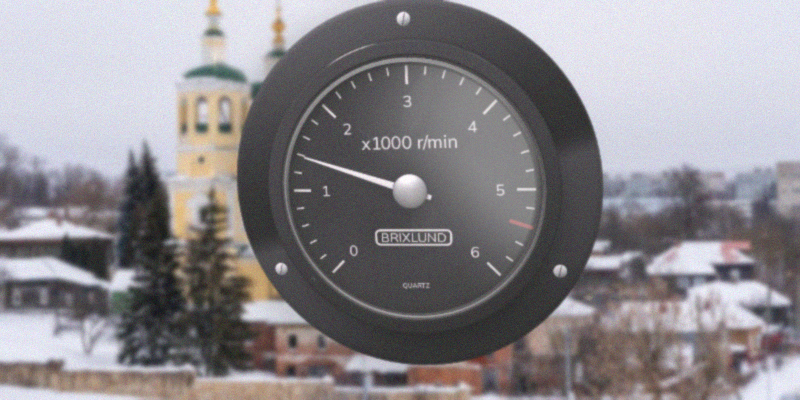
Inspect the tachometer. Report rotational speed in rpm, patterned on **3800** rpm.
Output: **1400** rpm
